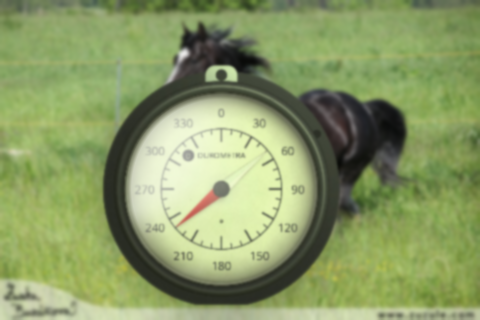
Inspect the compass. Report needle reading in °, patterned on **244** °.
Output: **230** °
